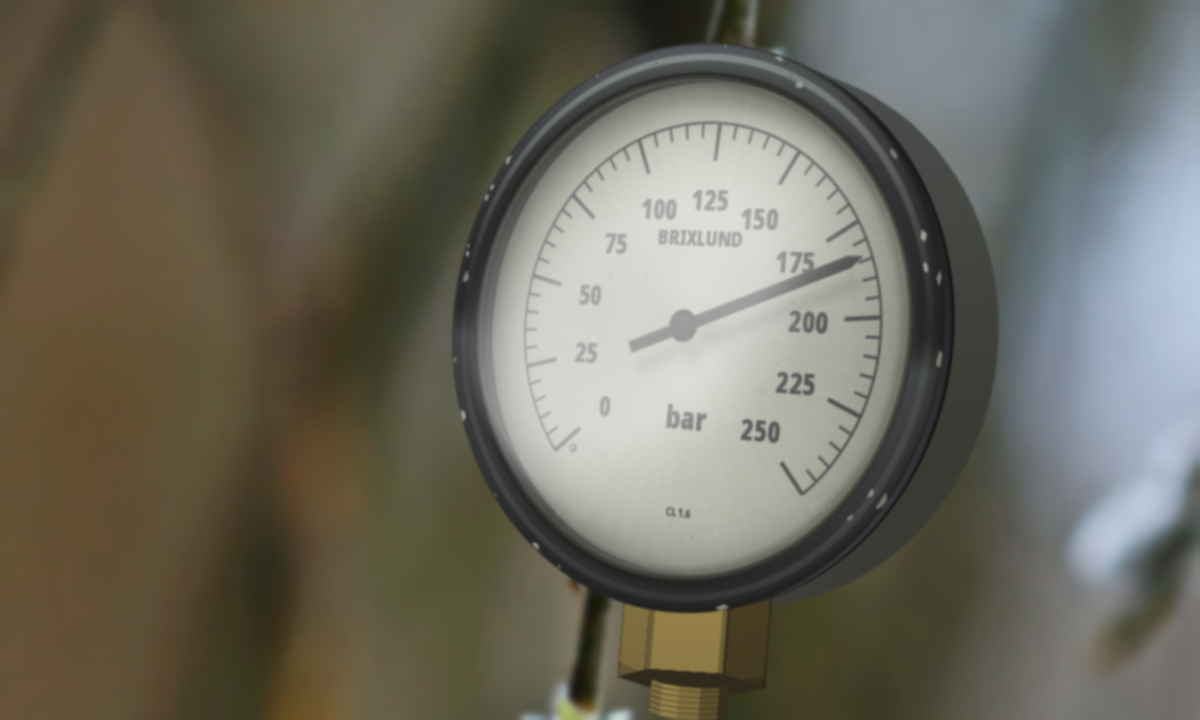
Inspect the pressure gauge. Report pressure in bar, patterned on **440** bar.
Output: **185** bar
